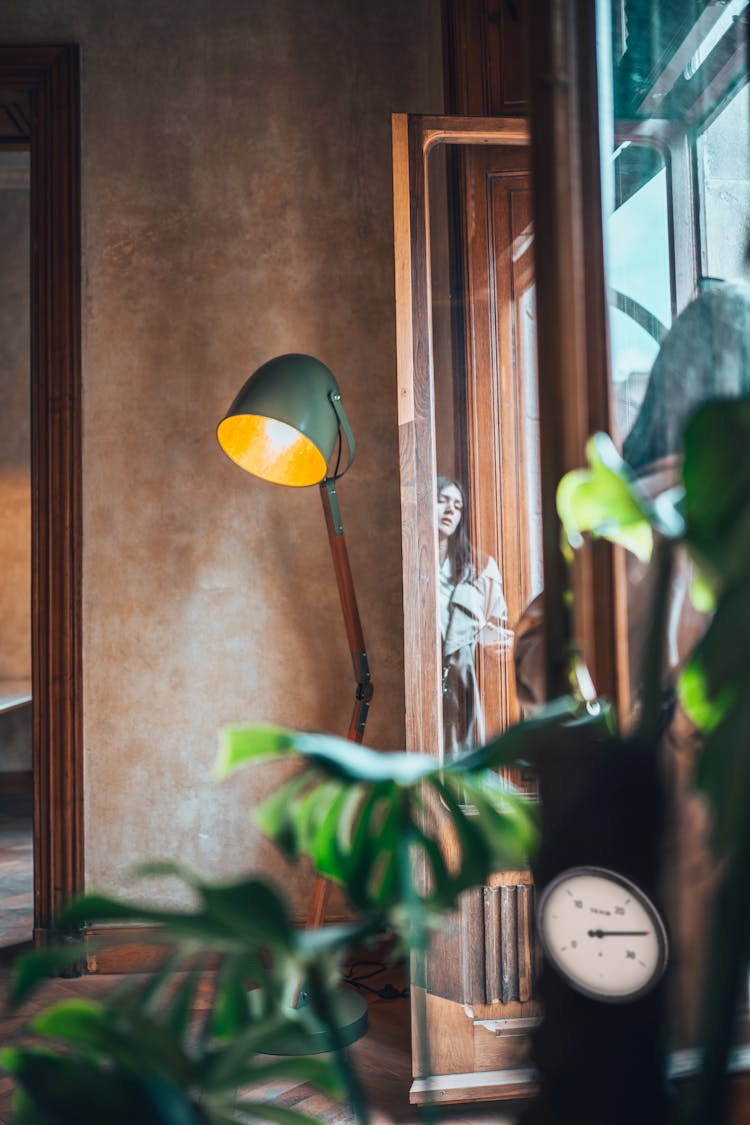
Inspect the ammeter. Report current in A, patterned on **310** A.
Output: **25** A
